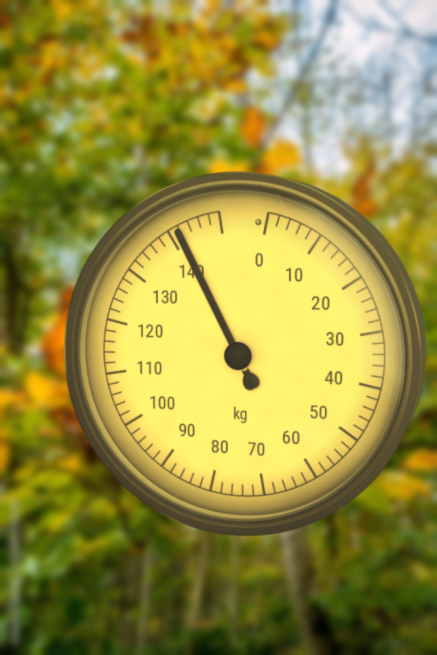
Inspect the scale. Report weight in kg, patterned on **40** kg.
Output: **142** kg
